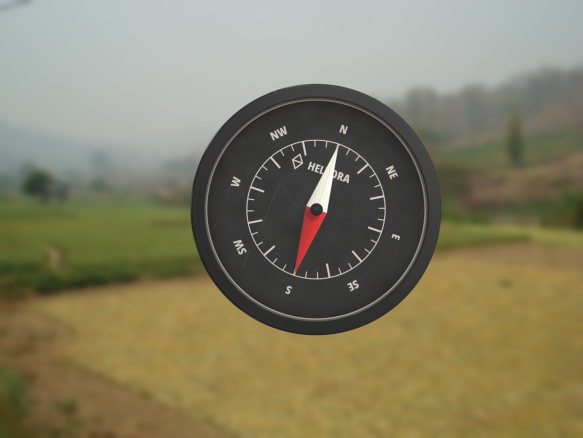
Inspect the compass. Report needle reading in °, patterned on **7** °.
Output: **180** °
